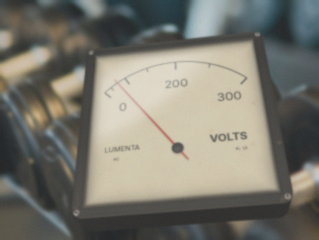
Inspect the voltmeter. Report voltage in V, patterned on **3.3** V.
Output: **75** V
